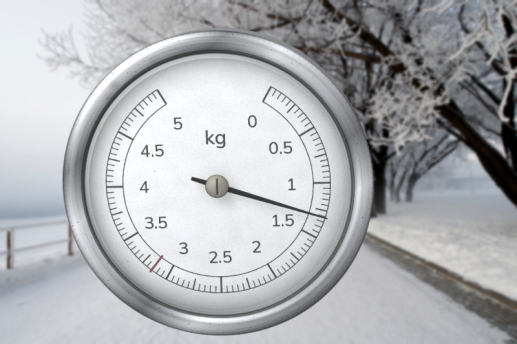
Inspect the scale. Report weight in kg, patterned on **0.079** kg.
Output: **1.3** kg
